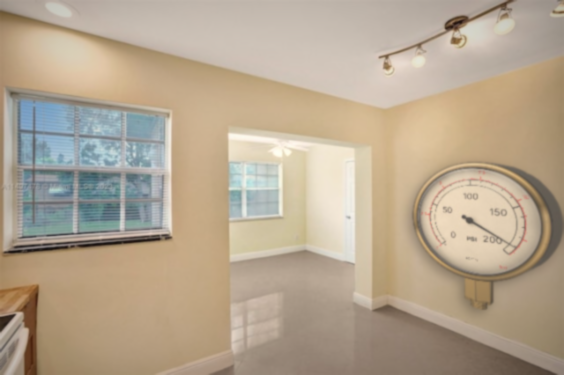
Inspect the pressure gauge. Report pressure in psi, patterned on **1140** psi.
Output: **190** psi
